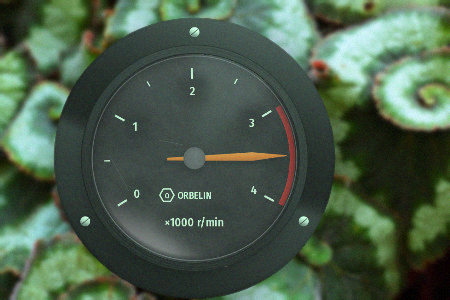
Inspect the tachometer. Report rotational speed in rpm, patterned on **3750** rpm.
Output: **3500** rpm
